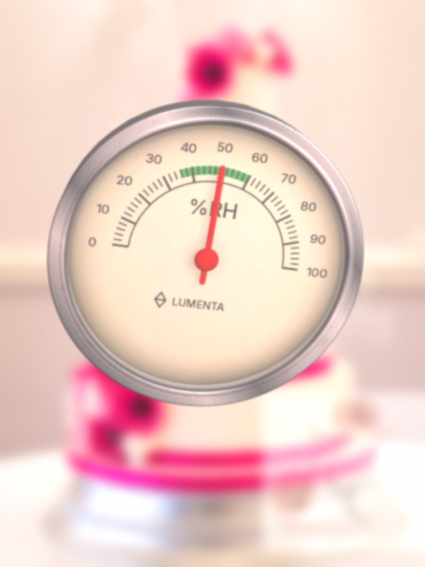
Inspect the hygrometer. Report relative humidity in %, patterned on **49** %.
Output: **50** %
